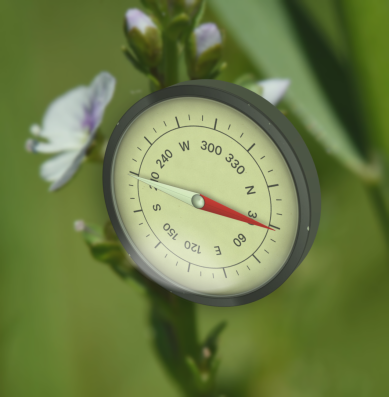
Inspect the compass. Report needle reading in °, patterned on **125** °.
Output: **30** °
